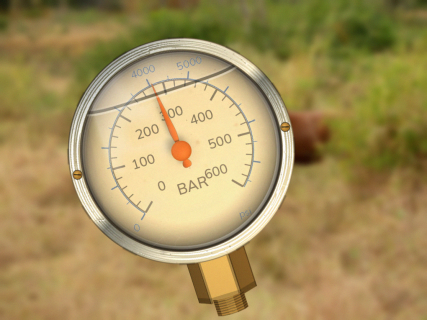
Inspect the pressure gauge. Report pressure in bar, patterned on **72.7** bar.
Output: **280** bar
